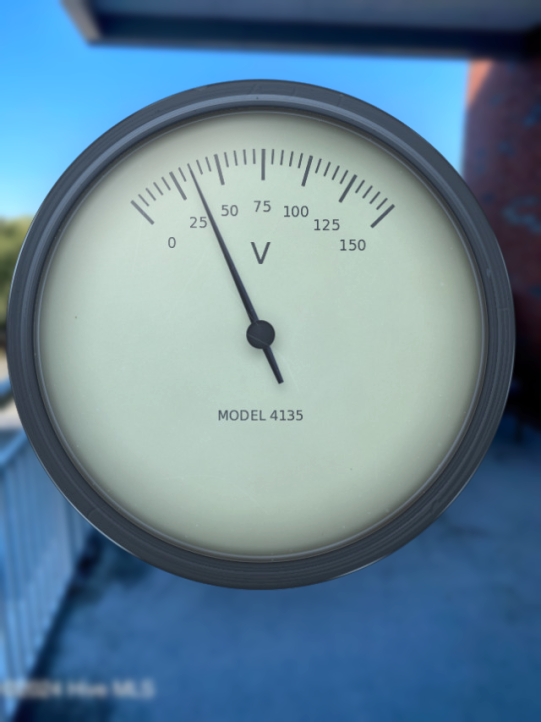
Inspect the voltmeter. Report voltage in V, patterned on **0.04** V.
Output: **35** V
